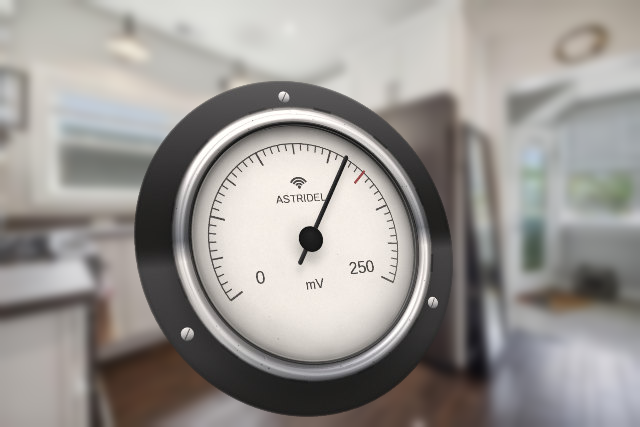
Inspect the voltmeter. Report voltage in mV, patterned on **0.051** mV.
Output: **160** mV
